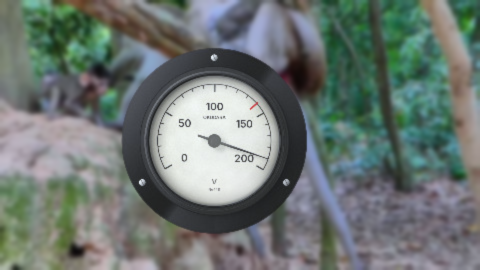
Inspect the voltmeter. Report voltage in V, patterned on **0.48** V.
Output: **190** V
